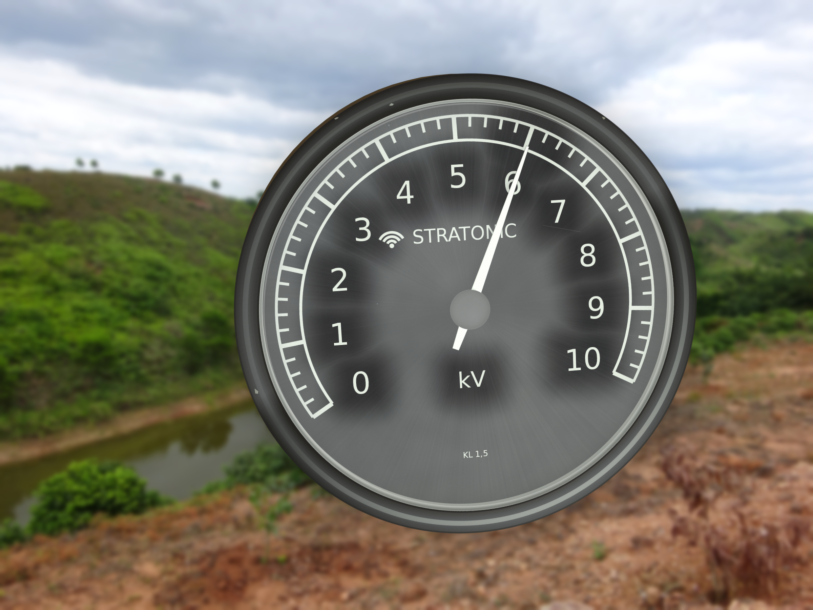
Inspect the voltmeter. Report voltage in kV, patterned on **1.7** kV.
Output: **6** kV
